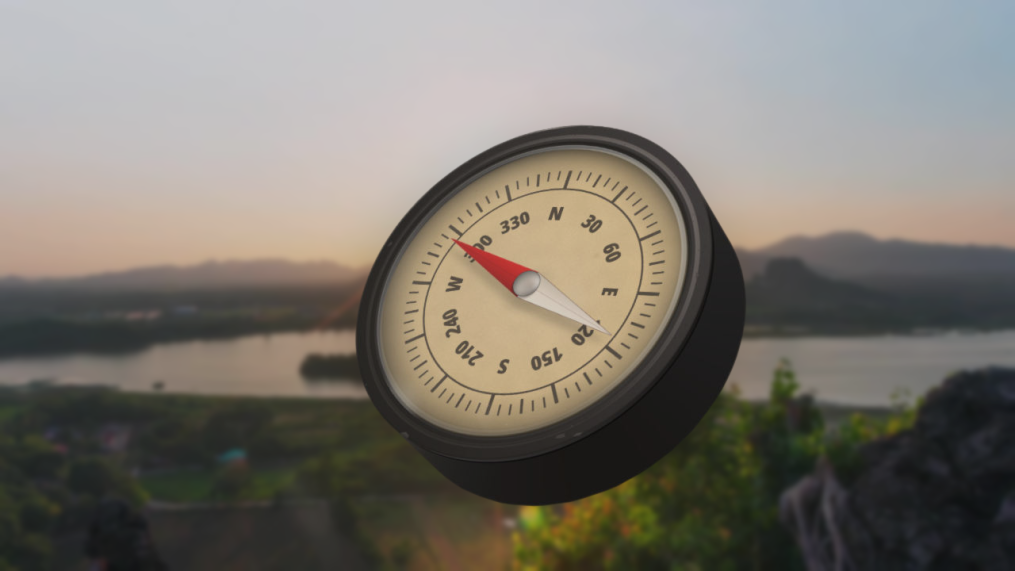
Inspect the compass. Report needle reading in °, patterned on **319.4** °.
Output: **295** °
